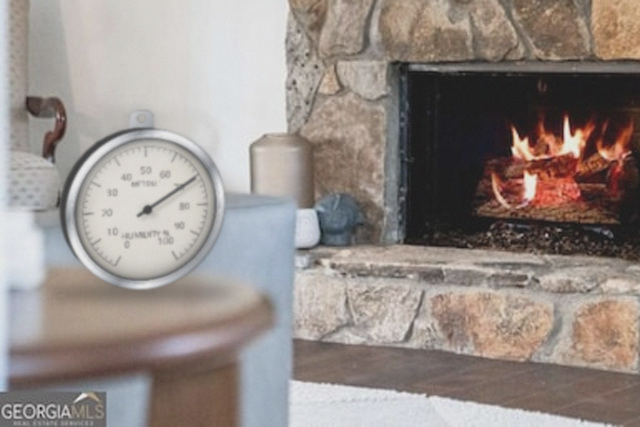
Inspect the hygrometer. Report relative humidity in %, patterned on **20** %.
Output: **70** %
